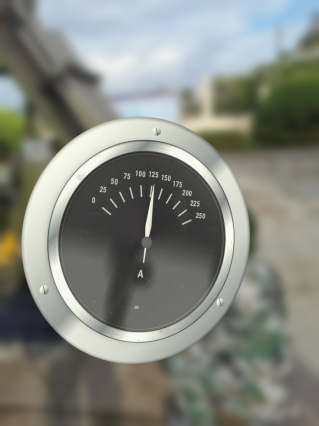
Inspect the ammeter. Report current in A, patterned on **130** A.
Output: **125** A
